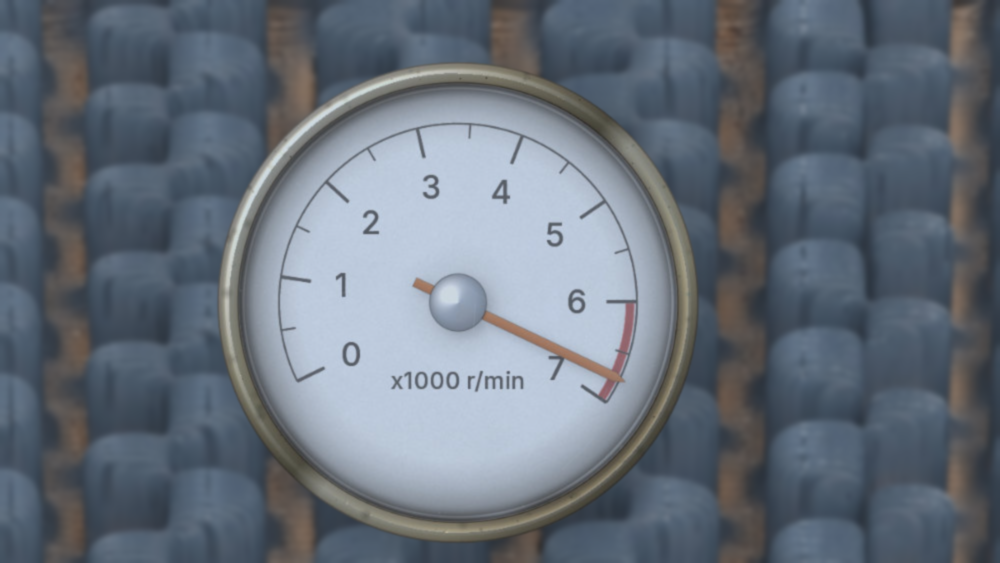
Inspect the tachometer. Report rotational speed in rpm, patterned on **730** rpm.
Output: **6750** rpm
